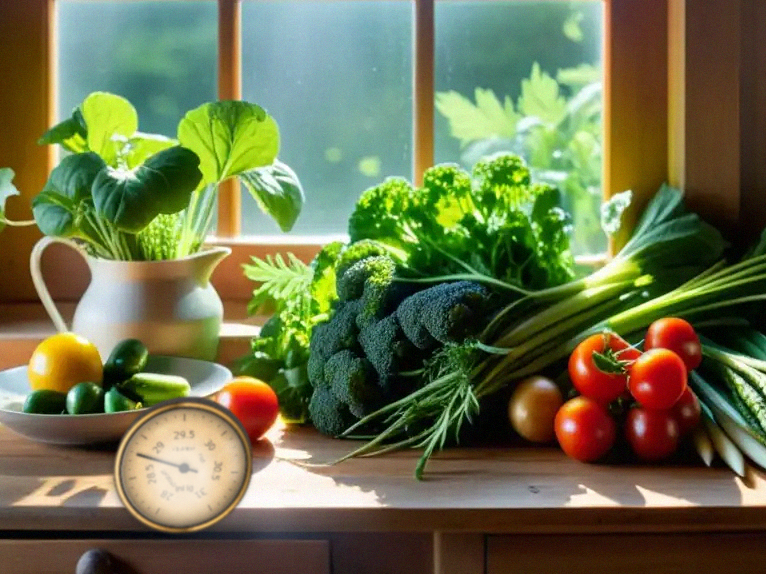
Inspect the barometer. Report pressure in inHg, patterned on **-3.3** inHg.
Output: **28.8** inHg
